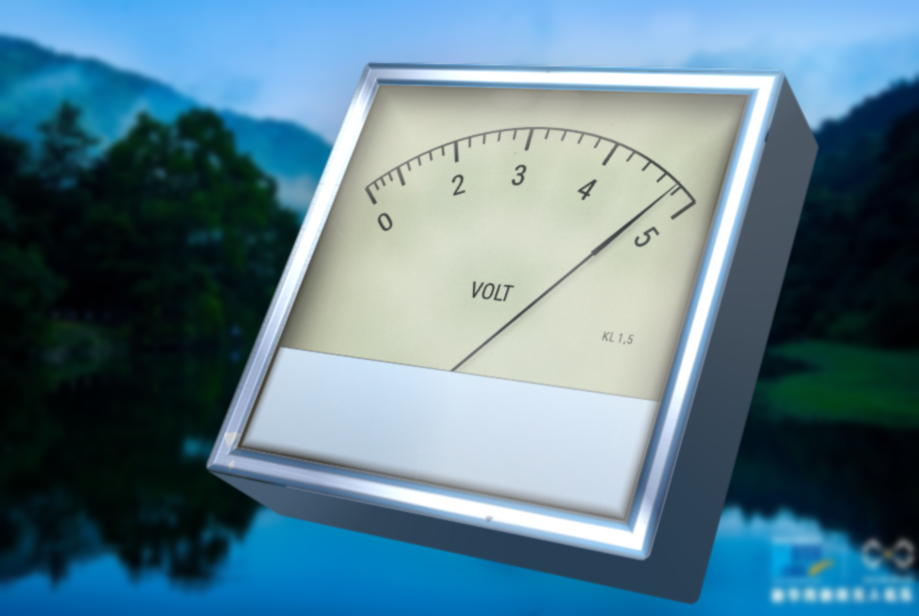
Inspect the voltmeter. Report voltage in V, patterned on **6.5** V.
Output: **4.8** V
